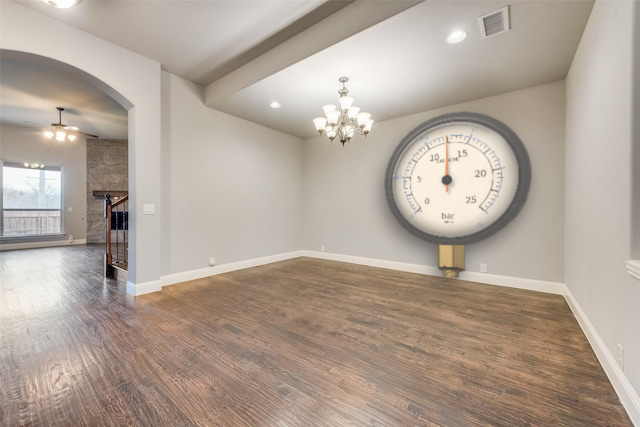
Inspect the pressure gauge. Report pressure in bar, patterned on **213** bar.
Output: **12.5** bar
